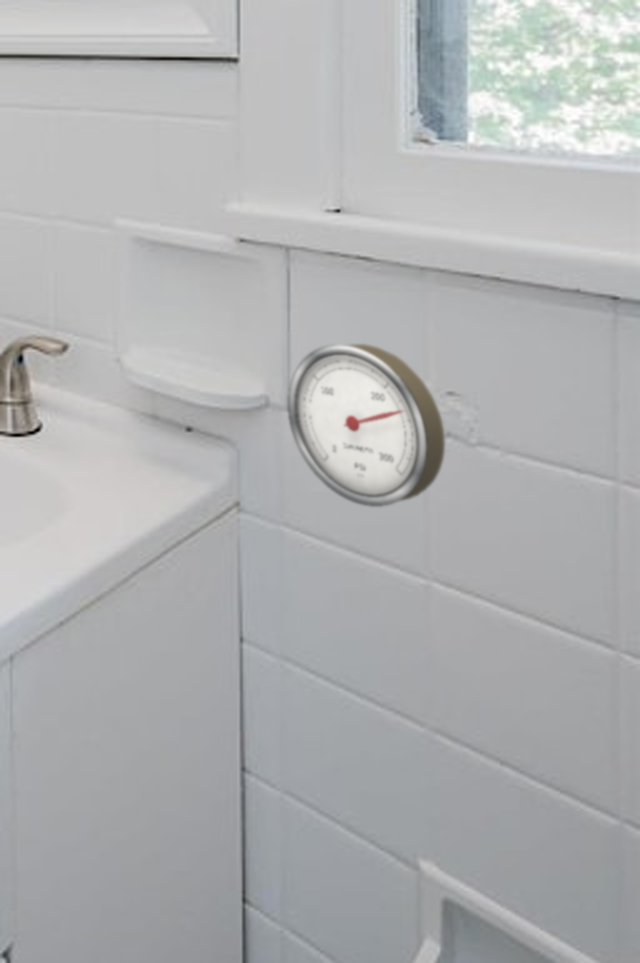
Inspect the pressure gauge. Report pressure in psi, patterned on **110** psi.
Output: **230** psi
